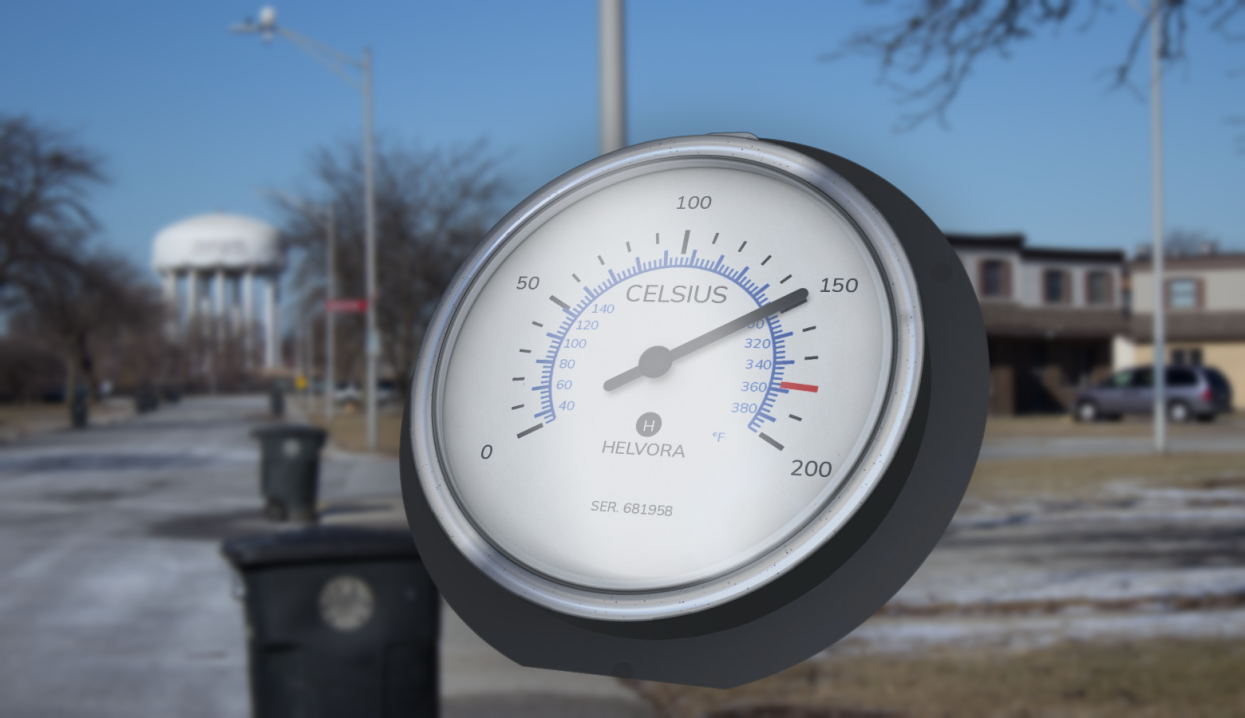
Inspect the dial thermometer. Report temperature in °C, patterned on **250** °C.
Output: **150** °C
